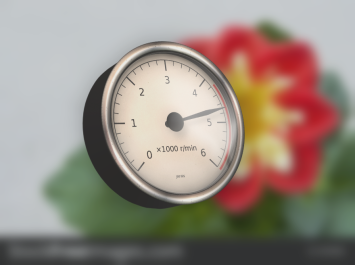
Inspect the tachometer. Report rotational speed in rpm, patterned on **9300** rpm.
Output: **4700** rpm
